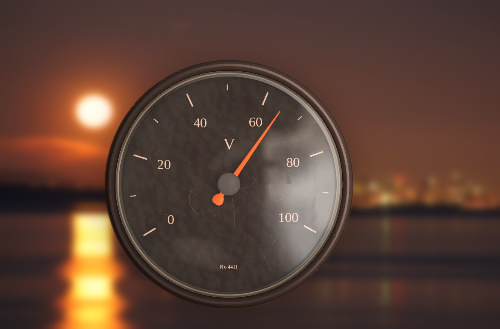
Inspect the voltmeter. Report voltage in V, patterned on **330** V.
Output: **65** V
